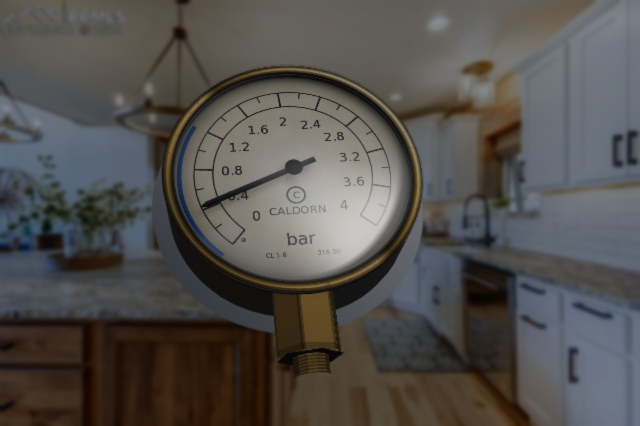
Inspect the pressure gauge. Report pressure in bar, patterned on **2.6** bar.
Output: **0.4** bar
